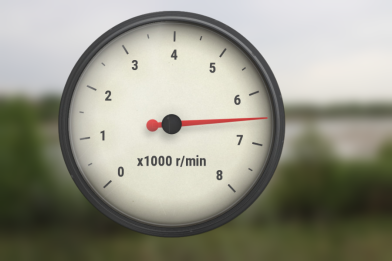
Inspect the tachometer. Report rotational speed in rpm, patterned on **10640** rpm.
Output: **6500** rpm
